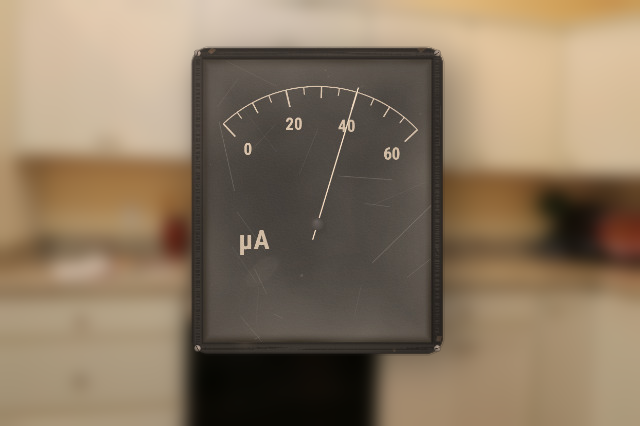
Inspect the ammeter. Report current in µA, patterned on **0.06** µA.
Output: **40** µA
